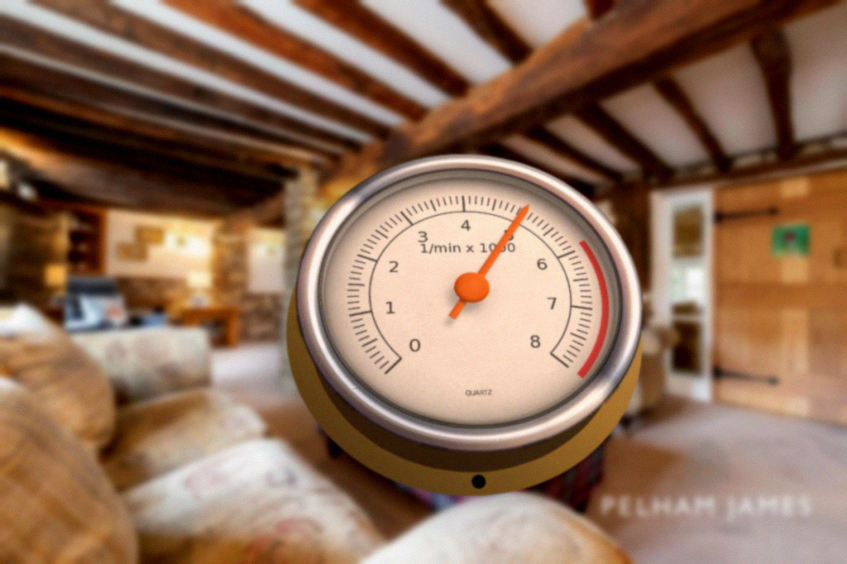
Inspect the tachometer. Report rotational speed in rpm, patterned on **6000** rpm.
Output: **5000** rpm
